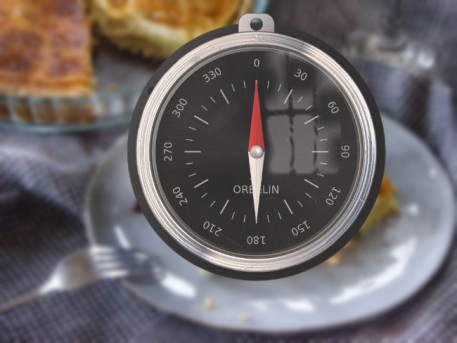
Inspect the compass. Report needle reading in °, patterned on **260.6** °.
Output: **0** °
